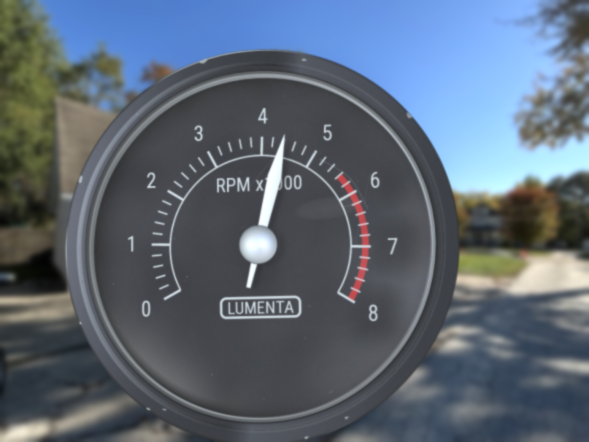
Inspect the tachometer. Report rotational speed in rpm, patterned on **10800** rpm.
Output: **4400** rpm
